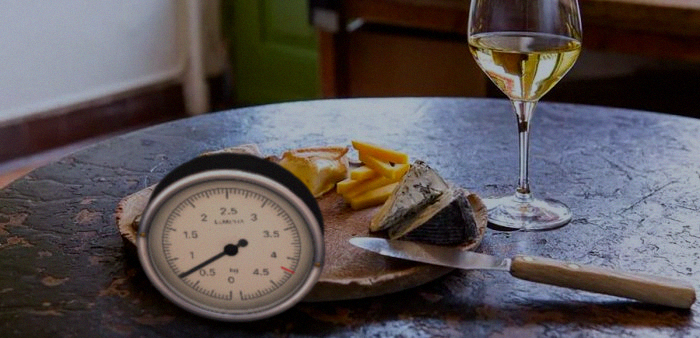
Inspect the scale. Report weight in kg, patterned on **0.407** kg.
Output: **0.75** kg
